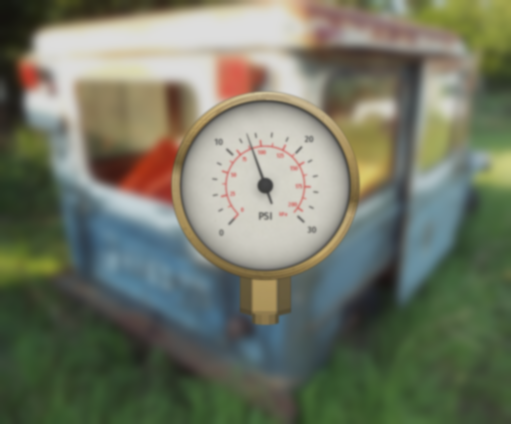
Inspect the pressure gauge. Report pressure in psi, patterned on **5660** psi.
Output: **13** psi
